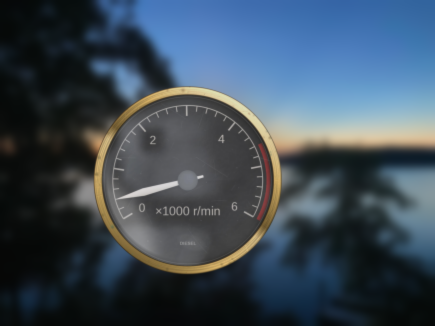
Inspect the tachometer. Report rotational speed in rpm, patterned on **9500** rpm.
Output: **400** rpm
